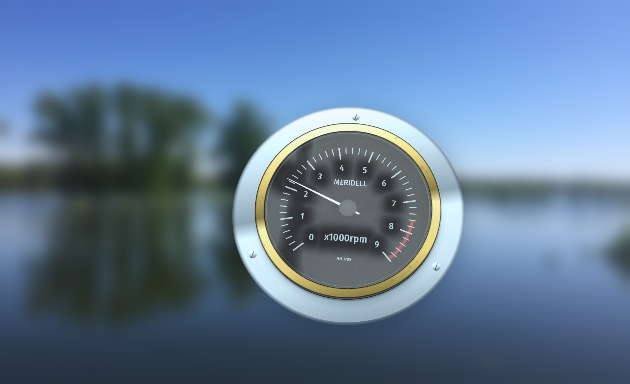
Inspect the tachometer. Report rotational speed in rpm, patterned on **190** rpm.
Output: **2200** rpm
